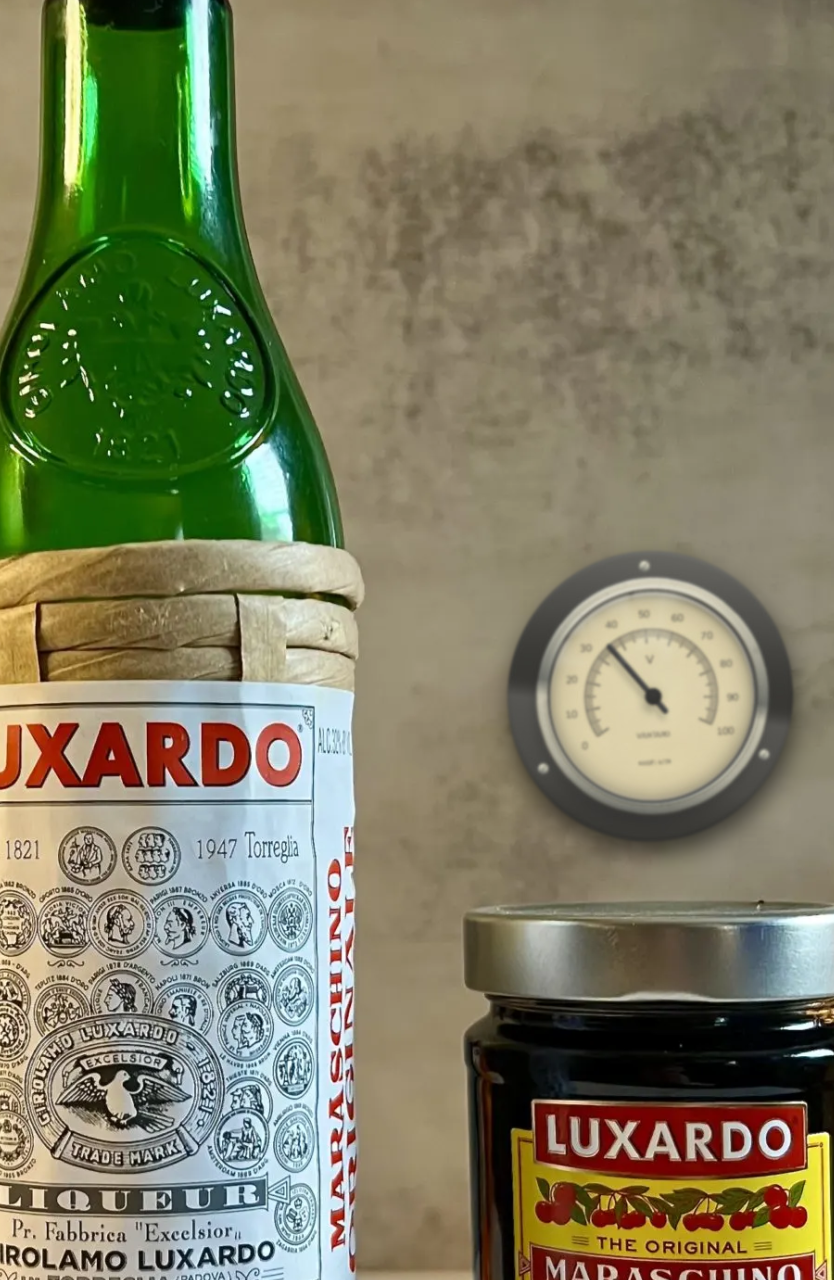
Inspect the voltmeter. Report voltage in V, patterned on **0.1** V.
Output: **35** V
